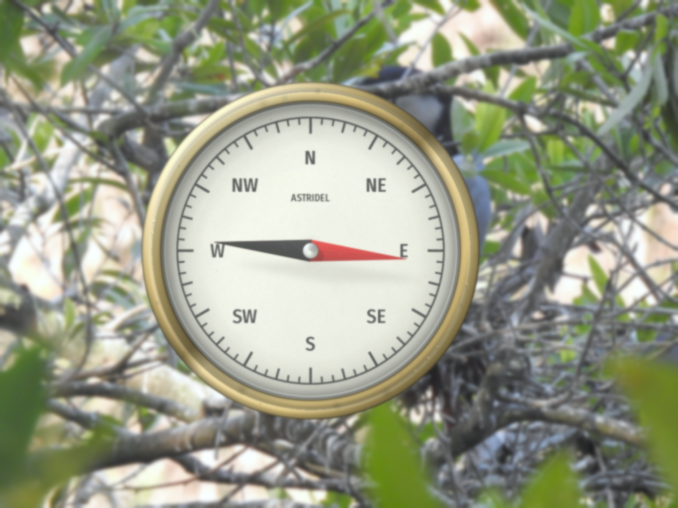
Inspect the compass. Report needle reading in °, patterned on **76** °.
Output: **95** °
